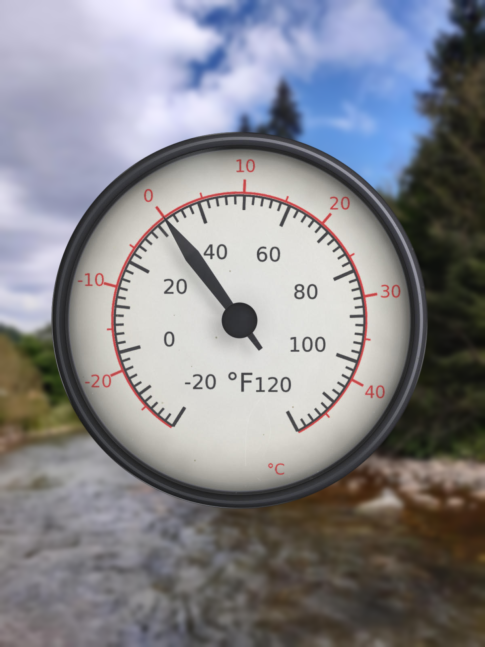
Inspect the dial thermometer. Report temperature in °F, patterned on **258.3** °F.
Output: **32** °F
